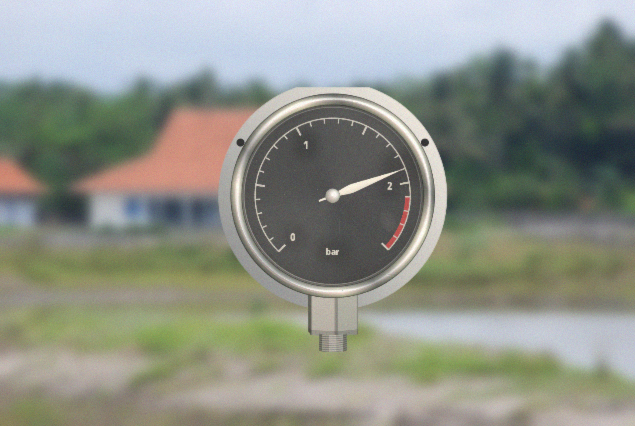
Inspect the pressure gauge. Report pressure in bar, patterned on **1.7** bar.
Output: **1.9** bar
